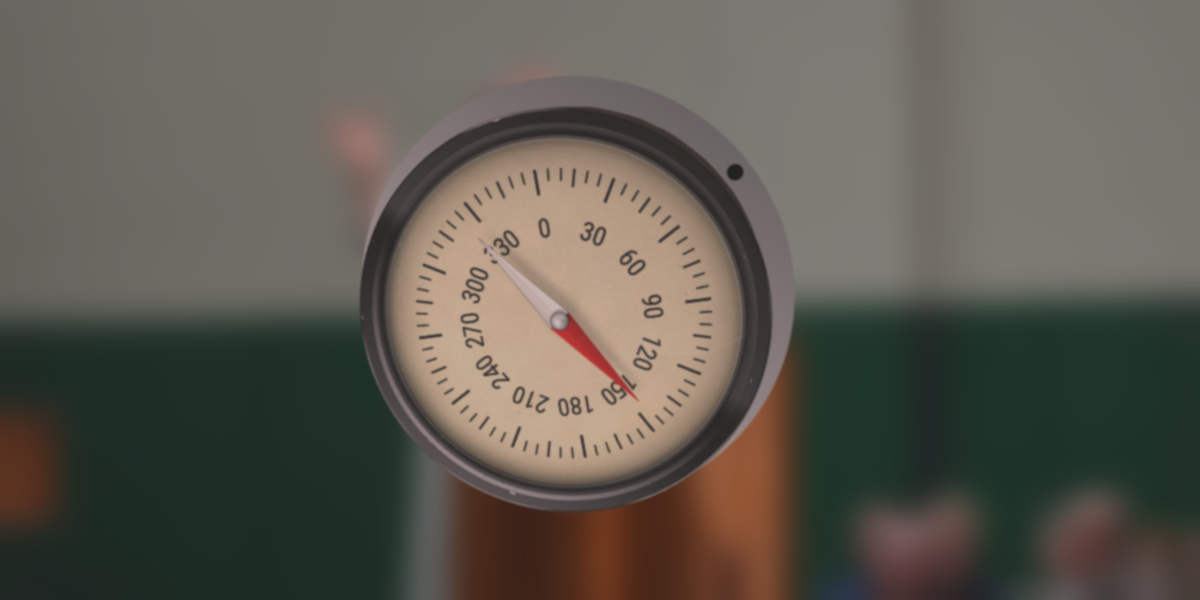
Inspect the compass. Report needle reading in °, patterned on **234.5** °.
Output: **145** °
